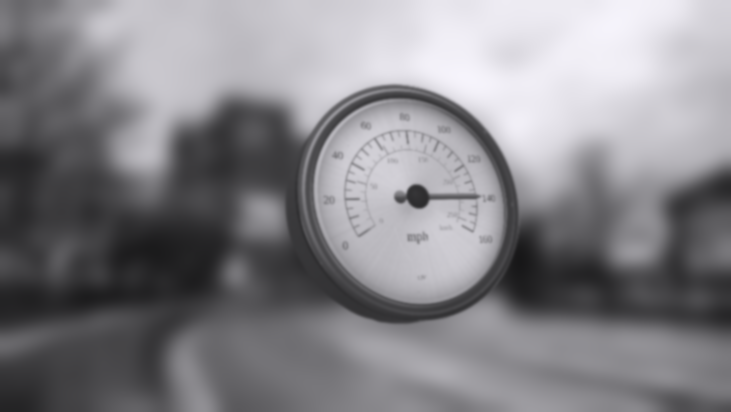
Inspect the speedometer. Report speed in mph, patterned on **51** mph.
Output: **140** mph
